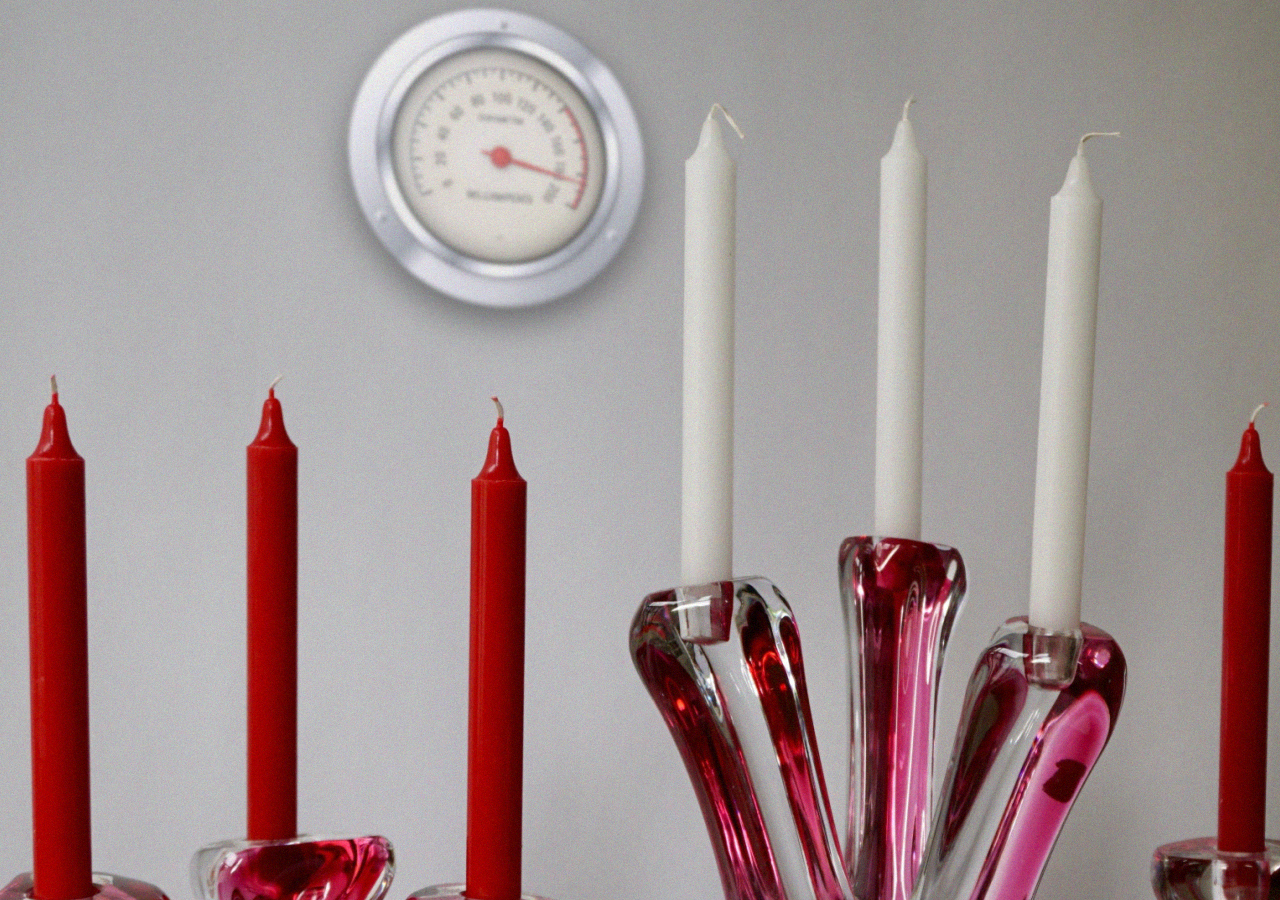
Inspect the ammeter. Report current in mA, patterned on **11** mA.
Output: **185** mA
